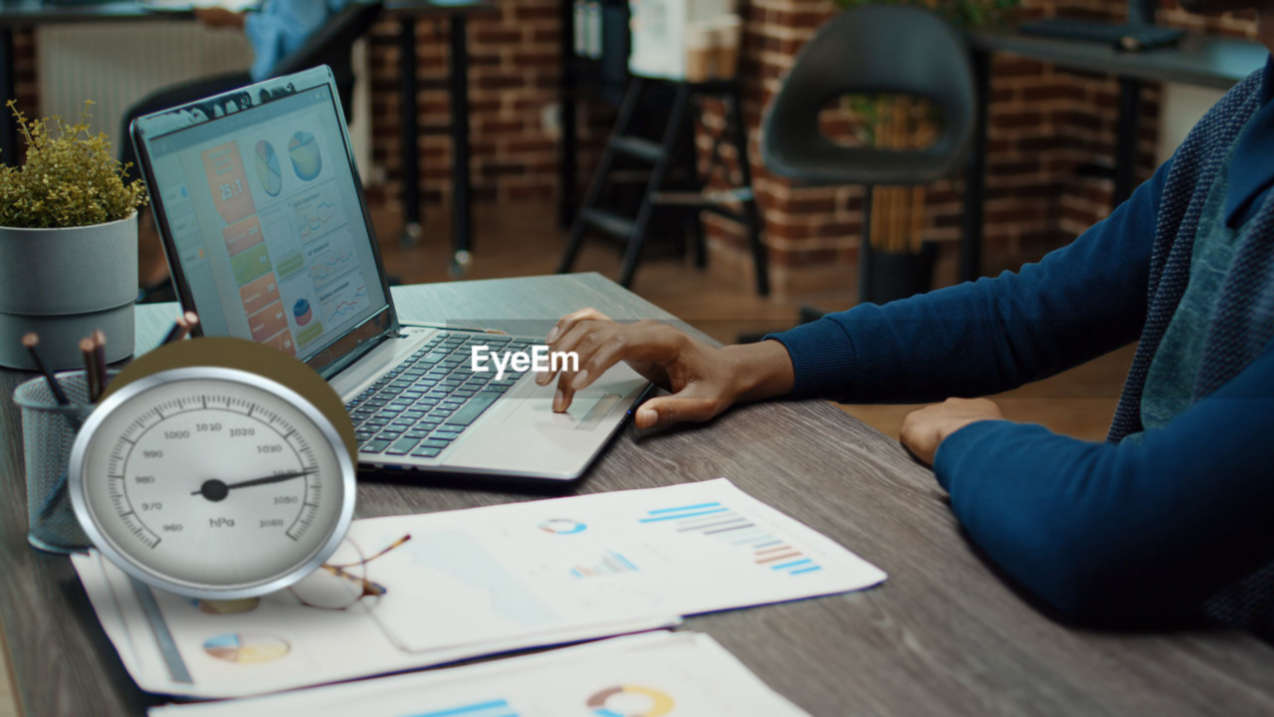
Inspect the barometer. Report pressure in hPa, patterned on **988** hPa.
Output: **1040** hPa
